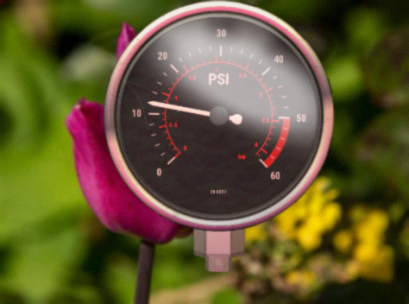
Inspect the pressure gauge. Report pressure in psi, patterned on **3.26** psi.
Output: **12** psi
